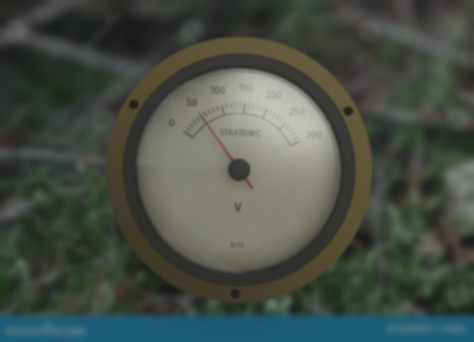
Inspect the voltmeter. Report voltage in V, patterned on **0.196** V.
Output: **50** V
